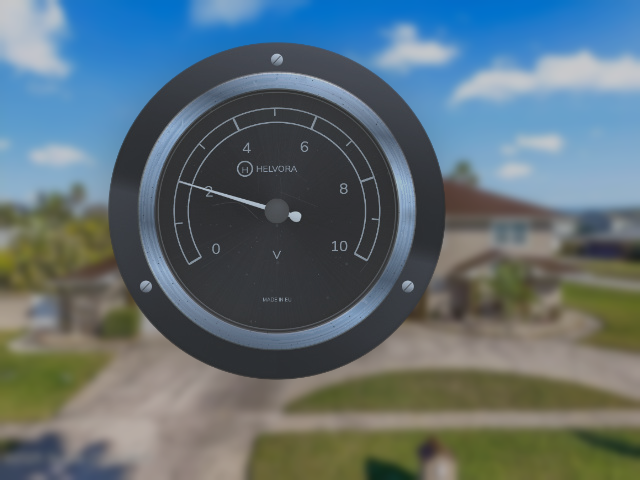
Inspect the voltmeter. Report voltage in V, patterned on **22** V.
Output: **2** V
